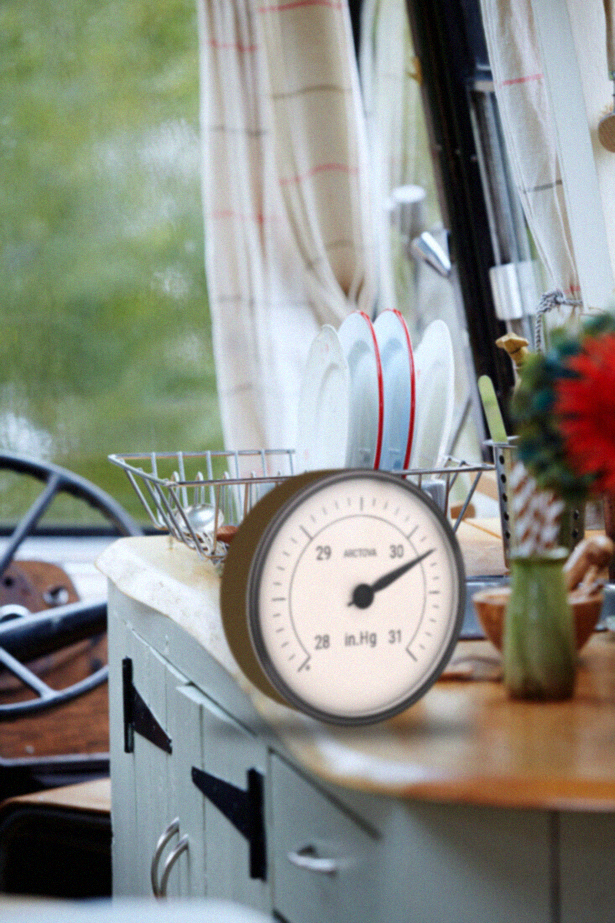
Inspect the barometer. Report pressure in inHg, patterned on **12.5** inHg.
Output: **30.2** inHg
